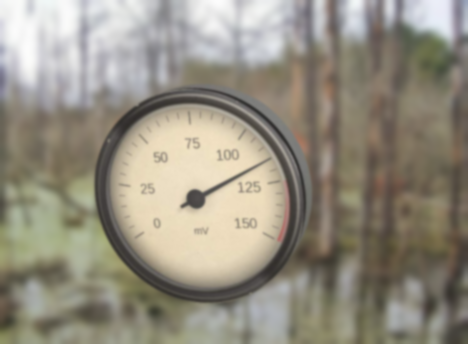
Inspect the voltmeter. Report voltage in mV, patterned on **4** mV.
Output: **115** mV
